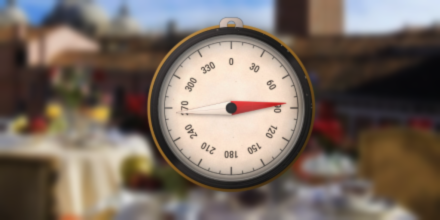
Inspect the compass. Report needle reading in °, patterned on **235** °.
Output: **85** °
